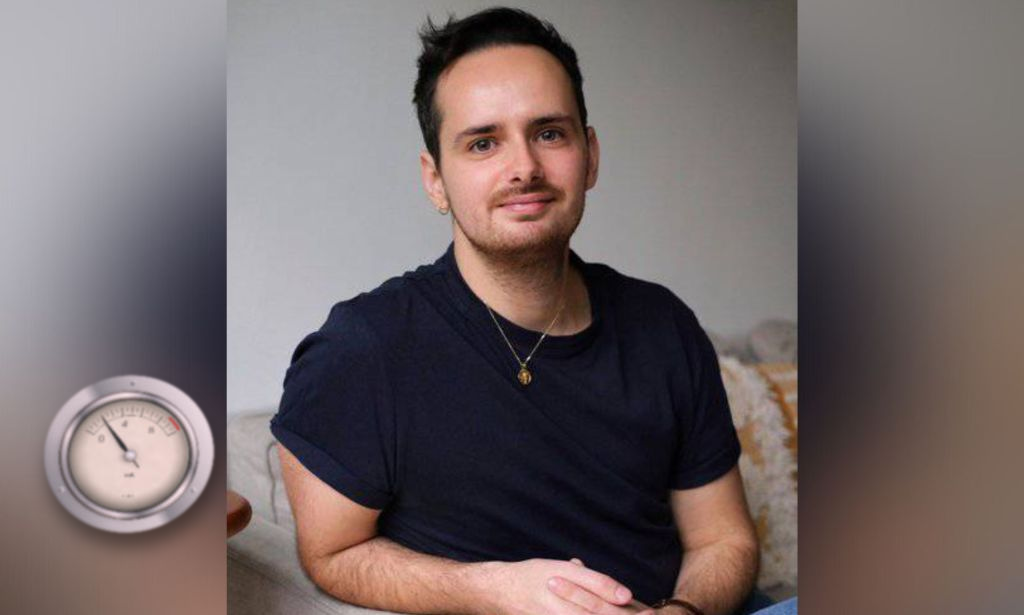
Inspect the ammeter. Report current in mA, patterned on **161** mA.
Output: **2** mA
